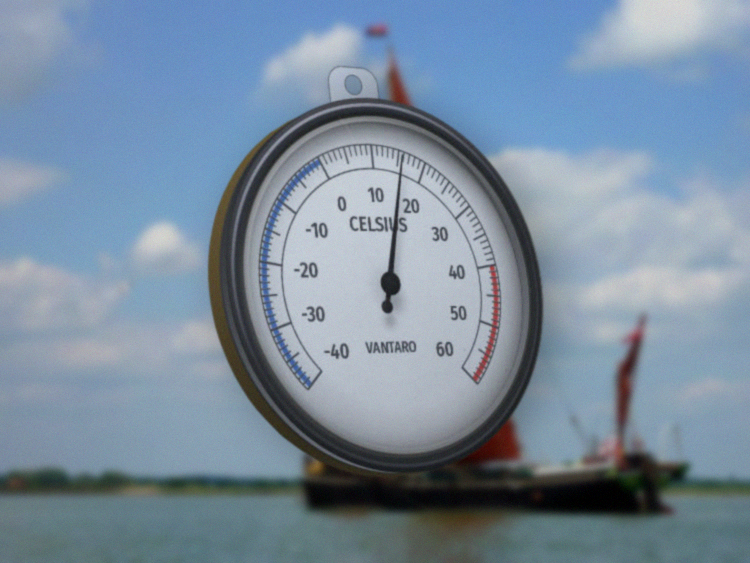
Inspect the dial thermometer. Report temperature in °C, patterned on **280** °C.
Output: **15** °C
